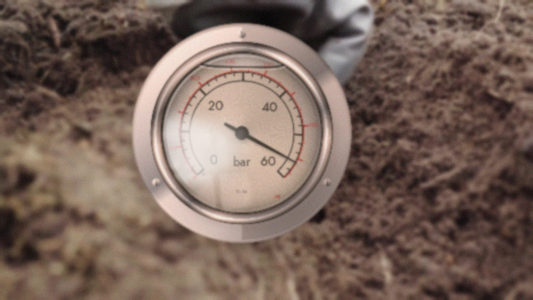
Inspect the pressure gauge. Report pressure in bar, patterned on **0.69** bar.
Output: **56** bar
